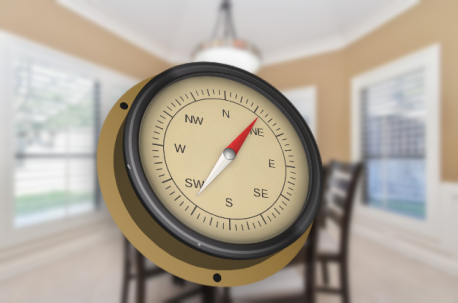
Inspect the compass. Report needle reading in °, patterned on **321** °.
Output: **35** °
